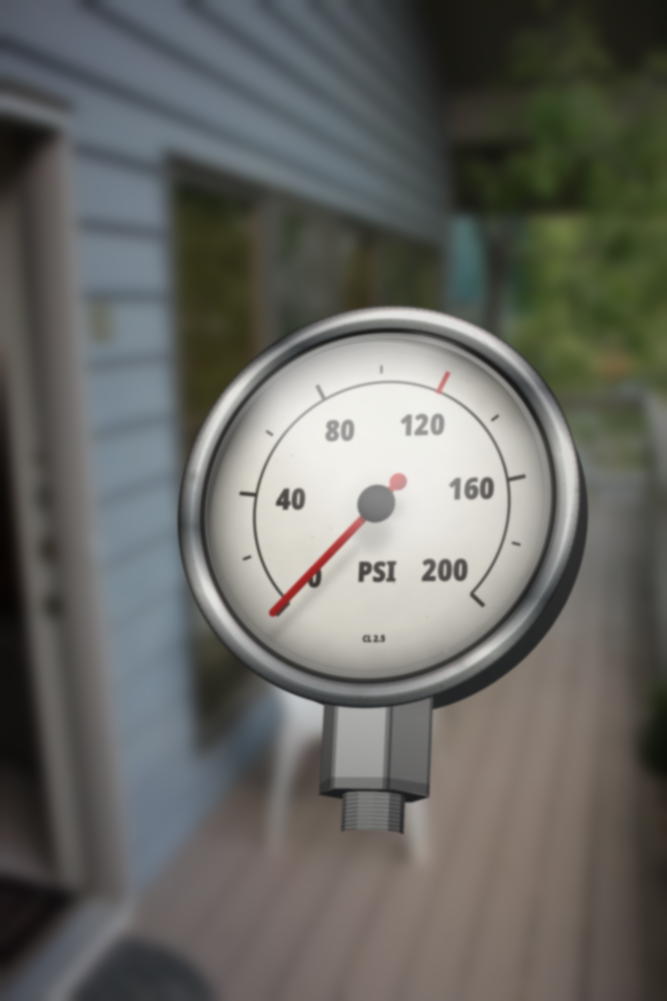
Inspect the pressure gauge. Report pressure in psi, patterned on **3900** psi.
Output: **0** psi
